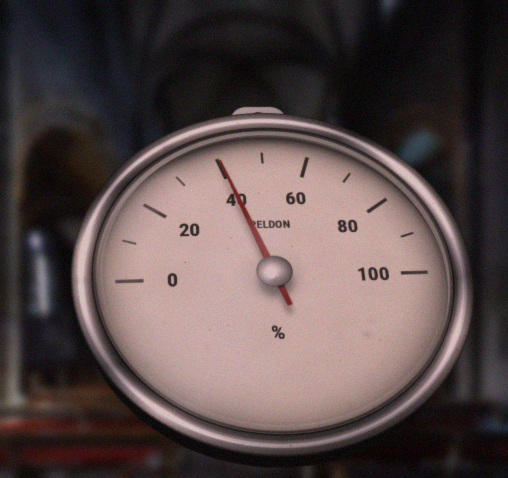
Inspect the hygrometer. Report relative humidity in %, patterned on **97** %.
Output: **40** %
